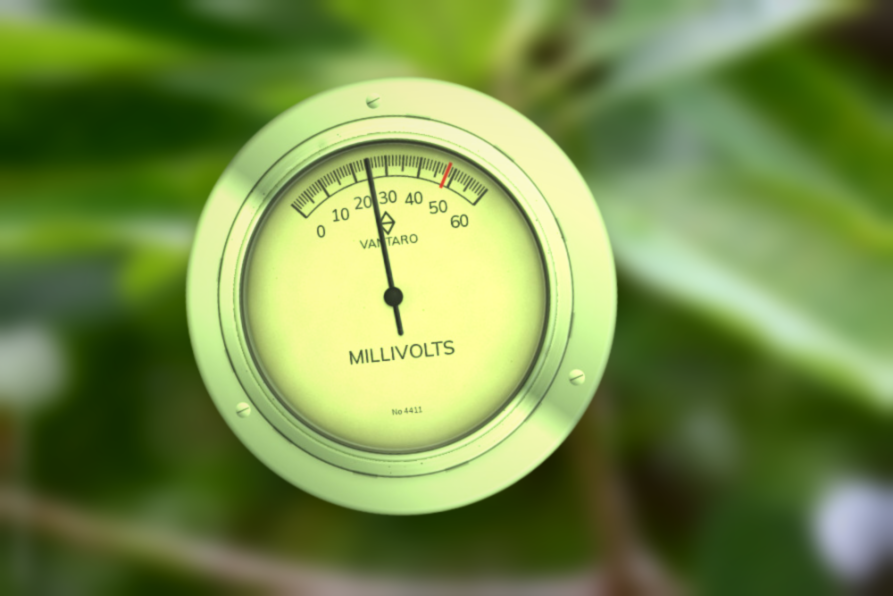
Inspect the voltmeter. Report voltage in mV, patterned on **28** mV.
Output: **25** mV
